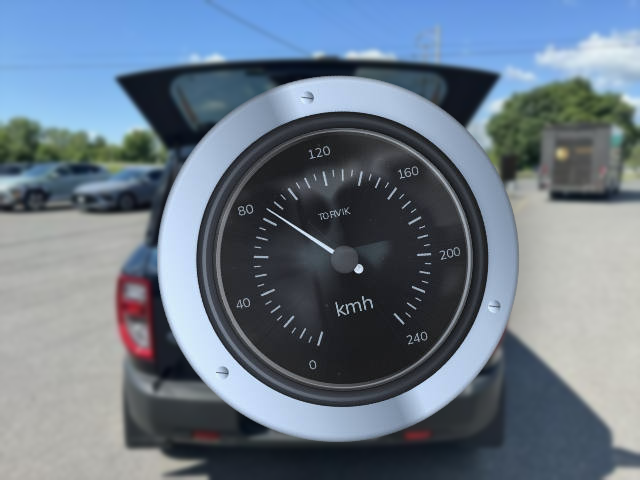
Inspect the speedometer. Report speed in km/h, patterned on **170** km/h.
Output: **85** km/h
